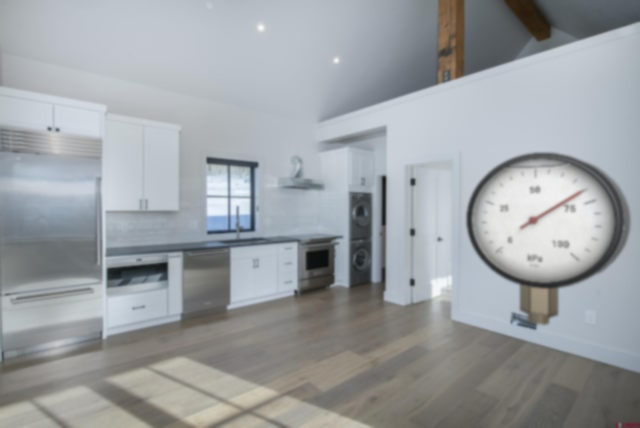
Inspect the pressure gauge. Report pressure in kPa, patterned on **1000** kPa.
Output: **70** kPa
